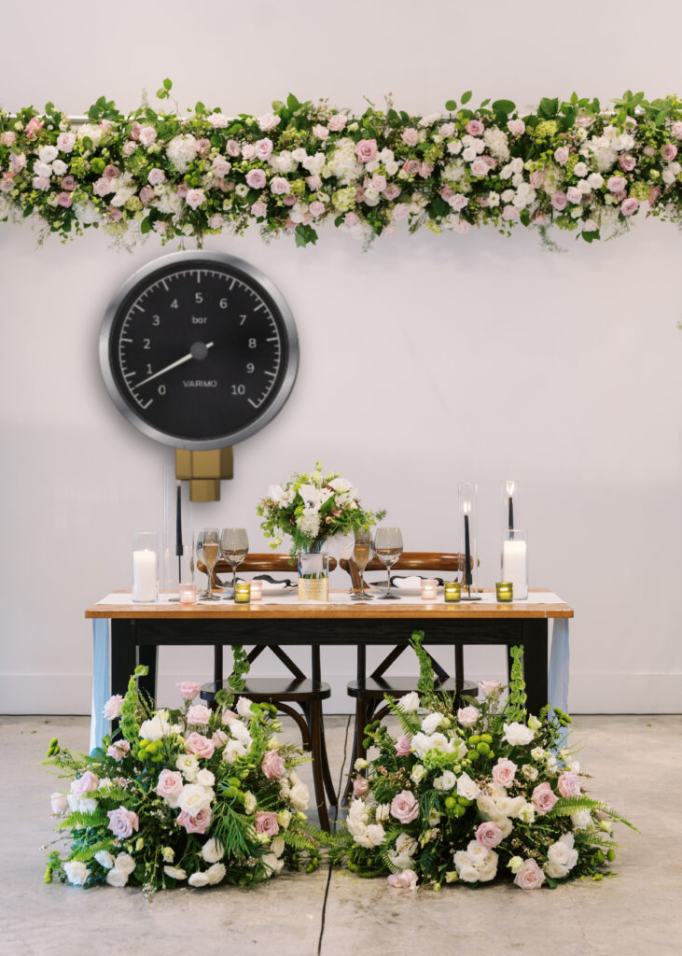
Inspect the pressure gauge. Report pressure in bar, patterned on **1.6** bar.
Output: **0.6** bar
